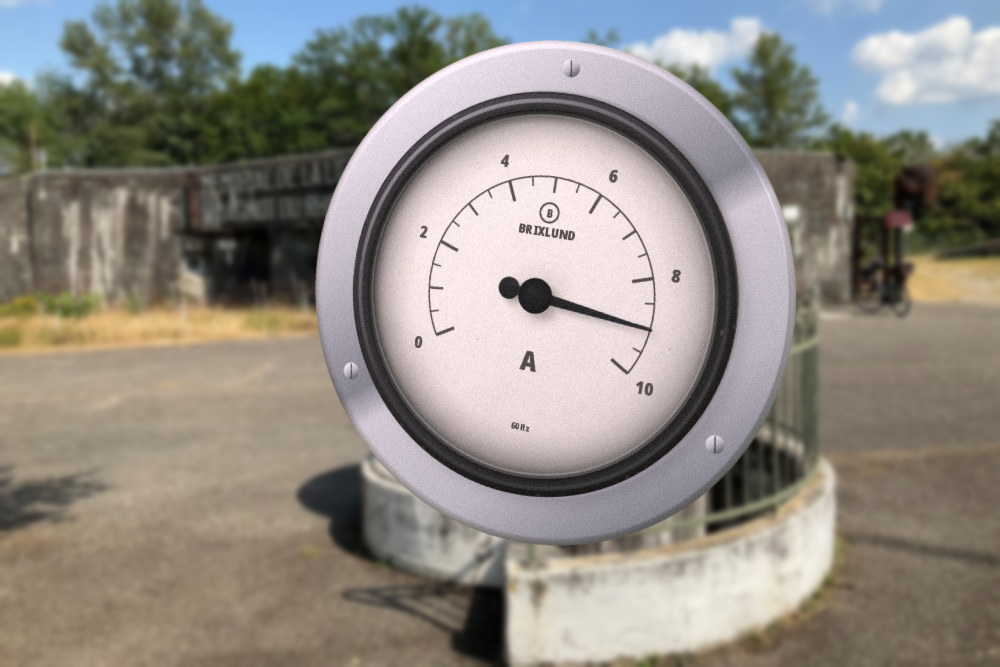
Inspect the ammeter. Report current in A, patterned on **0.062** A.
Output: **9** A
